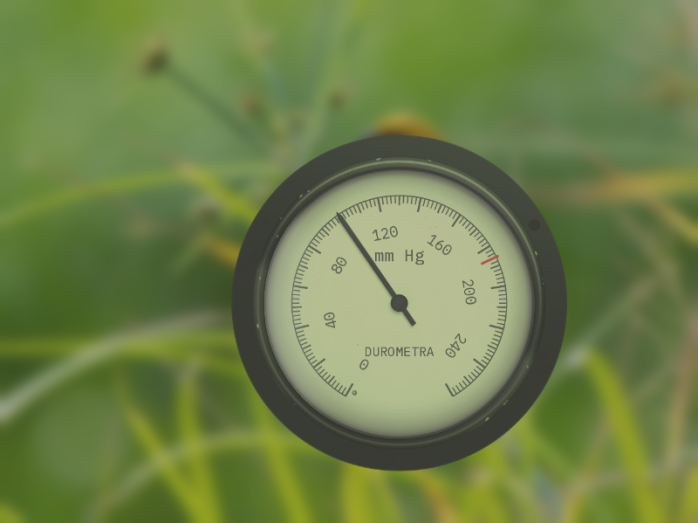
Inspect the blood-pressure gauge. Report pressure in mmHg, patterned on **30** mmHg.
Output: **100** mmHg
